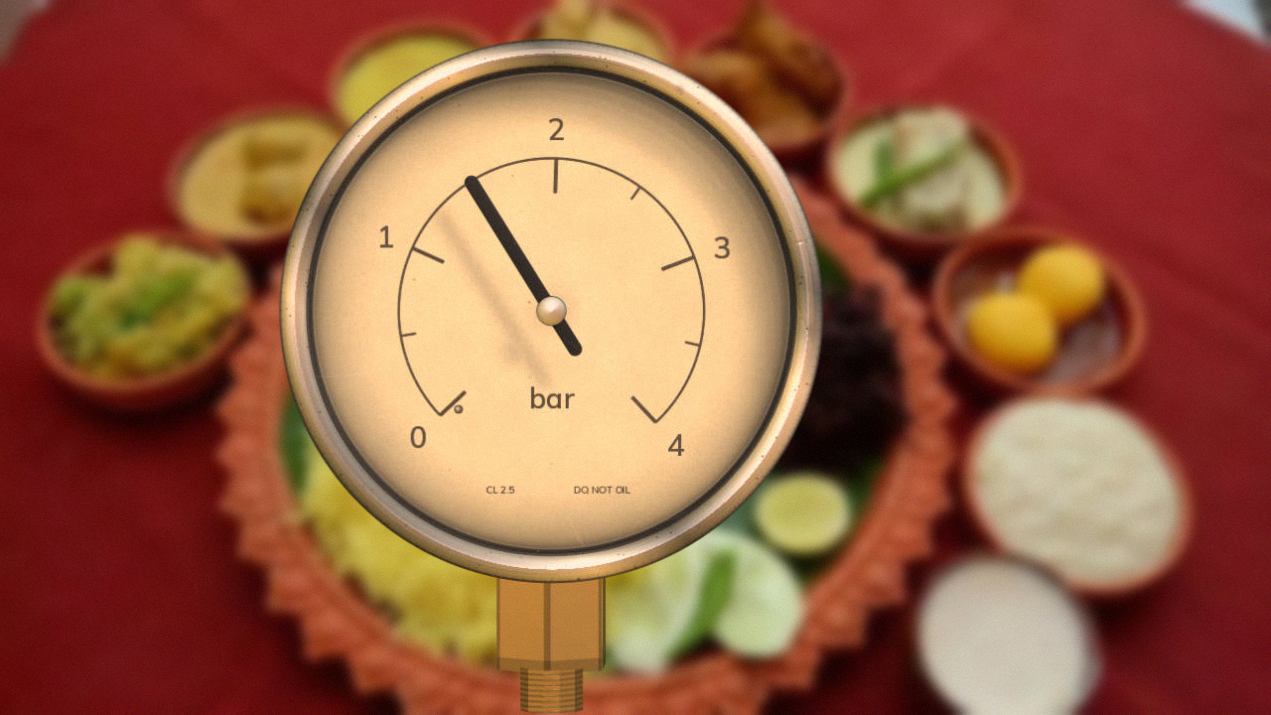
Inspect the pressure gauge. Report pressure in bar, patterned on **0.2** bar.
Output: **1.5** bar
